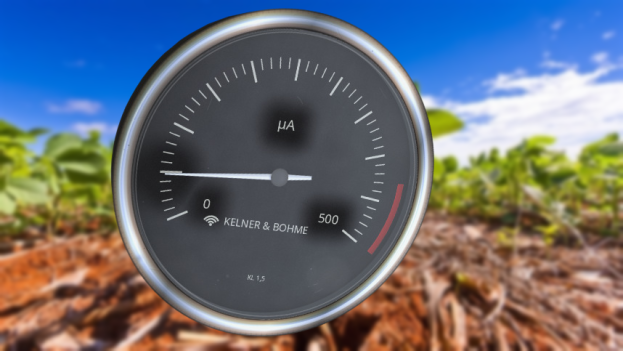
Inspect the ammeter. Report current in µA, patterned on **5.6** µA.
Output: **50** µA
